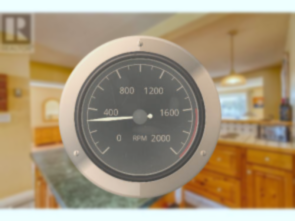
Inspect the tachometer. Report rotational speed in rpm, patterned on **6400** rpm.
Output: **300** rpm
